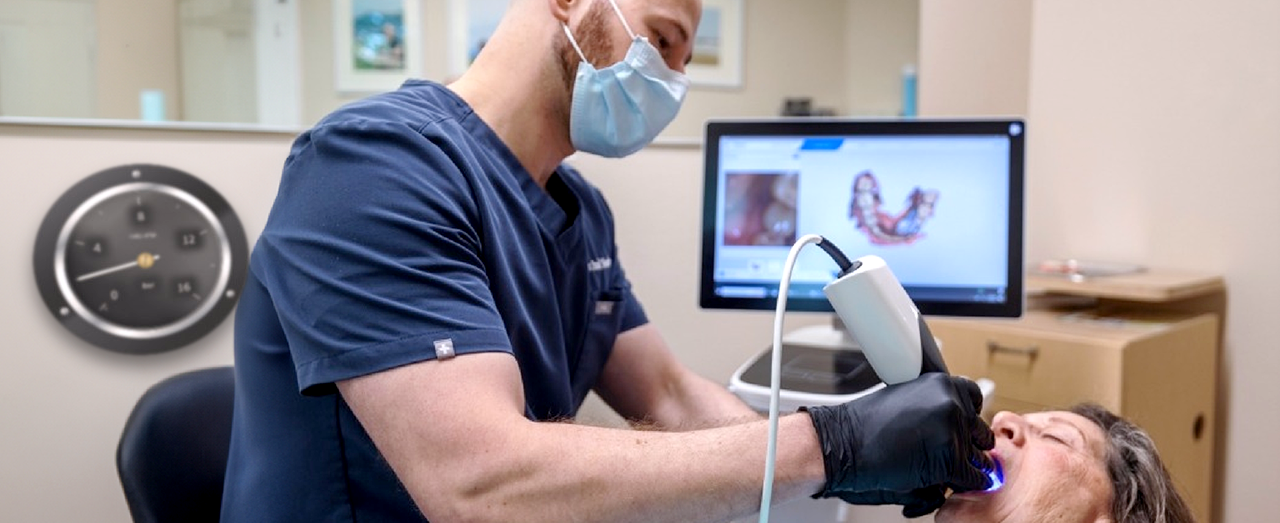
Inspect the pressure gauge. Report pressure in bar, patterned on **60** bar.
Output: **2** bar
